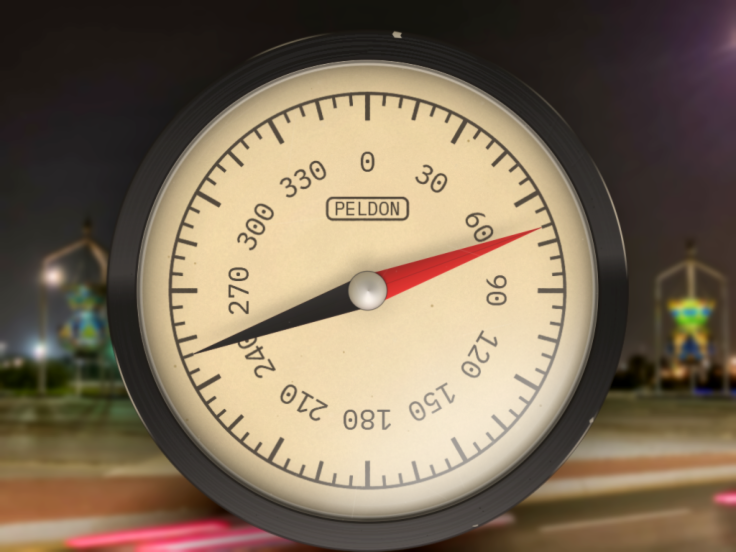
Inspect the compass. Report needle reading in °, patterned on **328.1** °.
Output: **70** °
